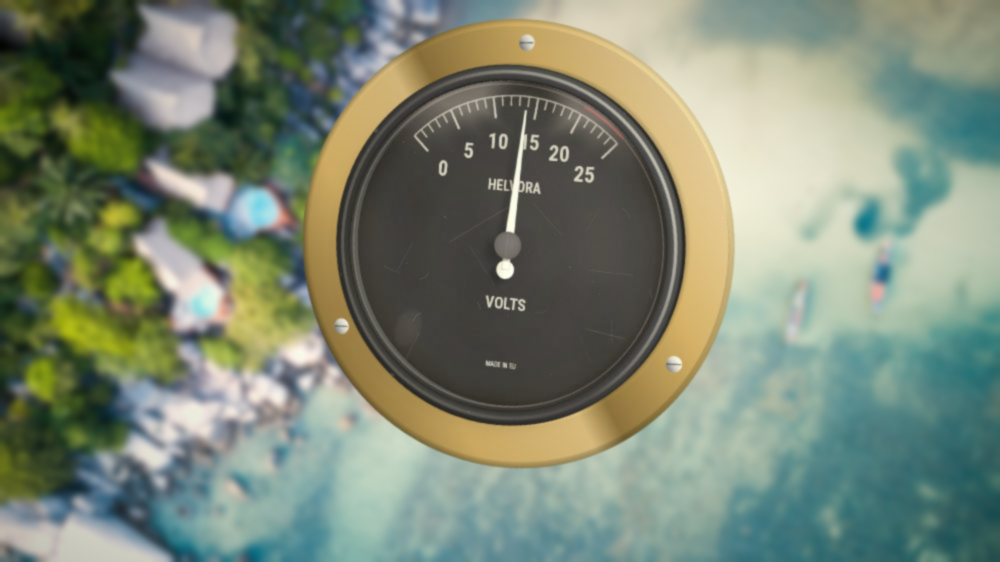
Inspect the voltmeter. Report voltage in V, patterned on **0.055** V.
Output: **14** V
